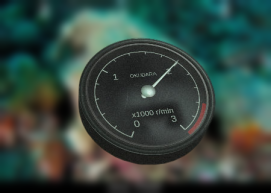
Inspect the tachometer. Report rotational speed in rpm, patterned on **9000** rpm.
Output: **2000** rpm
